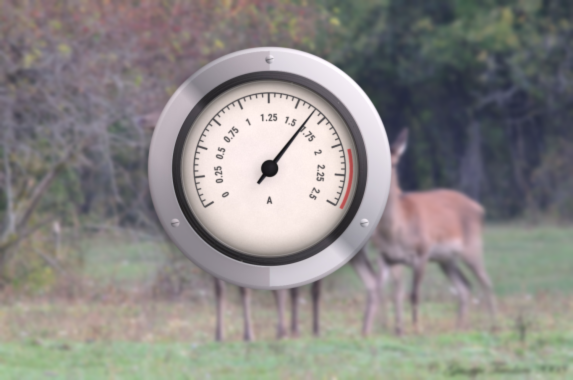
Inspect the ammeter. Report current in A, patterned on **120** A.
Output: **1.65** A
